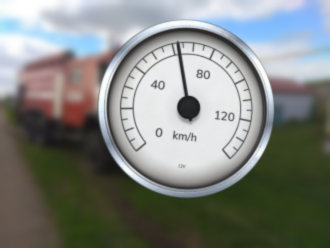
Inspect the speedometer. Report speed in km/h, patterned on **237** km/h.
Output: **62.5** km/h
